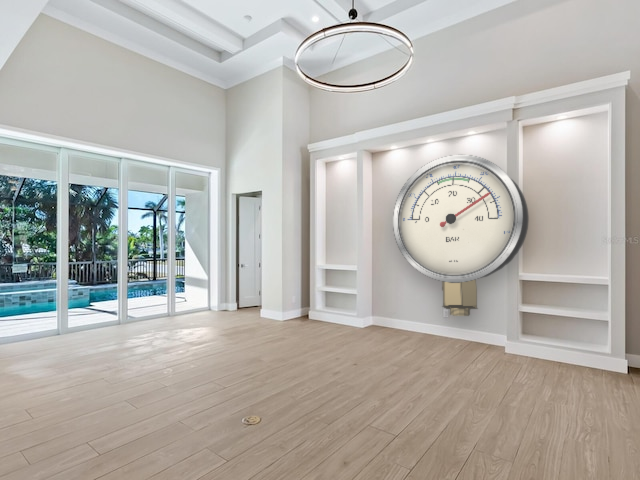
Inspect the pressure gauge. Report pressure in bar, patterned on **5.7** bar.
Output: **32.5** bar
